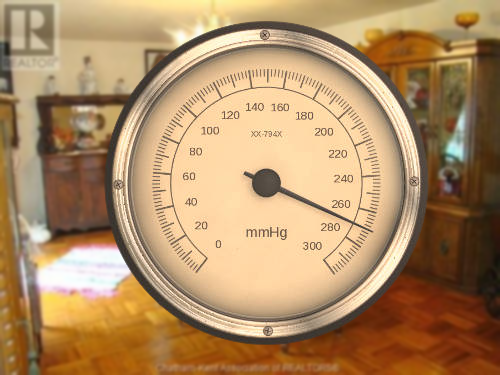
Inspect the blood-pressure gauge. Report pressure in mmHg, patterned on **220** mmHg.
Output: **270** mmHg
